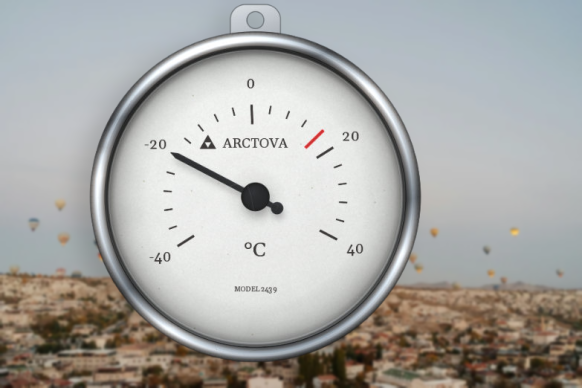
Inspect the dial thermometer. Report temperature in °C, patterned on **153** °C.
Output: **-20** °C
